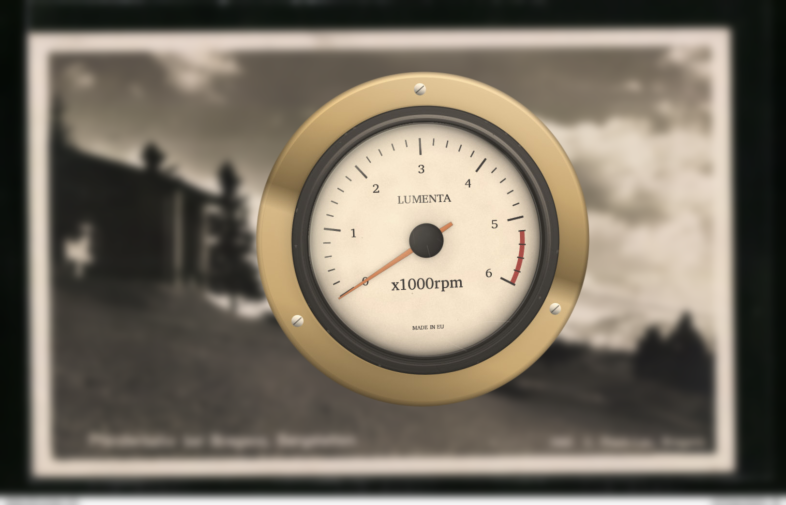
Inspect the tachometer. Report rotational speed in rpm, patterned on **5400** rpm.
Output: **0** rpm
